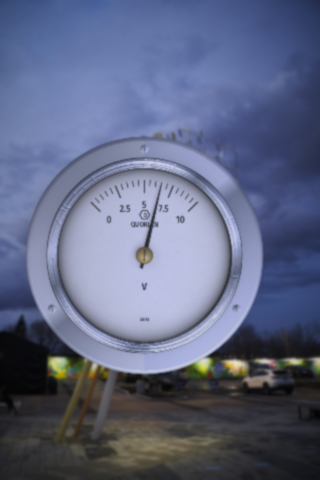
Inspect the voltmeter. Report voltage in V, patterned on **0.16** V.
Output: **6.5** V
